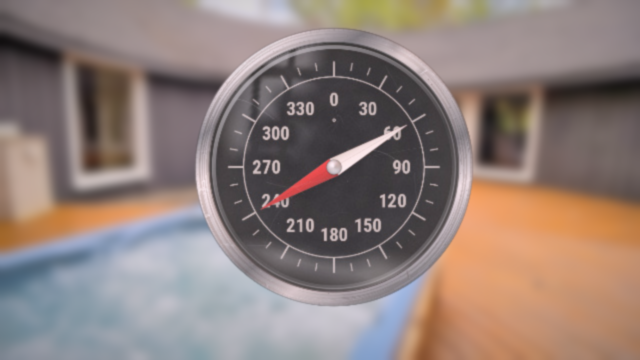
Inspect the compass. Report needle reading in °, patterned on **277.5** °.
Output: **240** °
